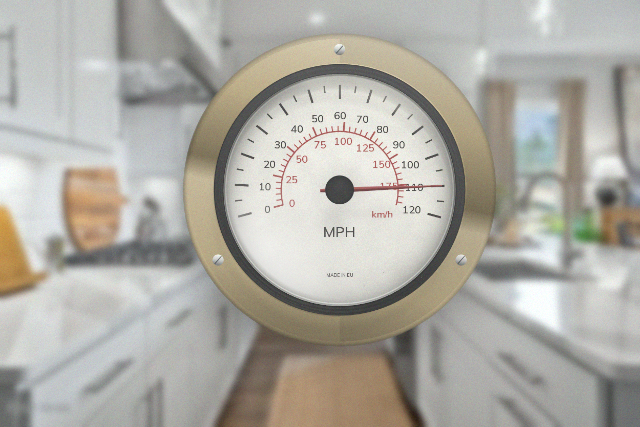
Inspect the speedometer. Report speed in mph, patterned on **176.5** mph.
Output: **110** mph
